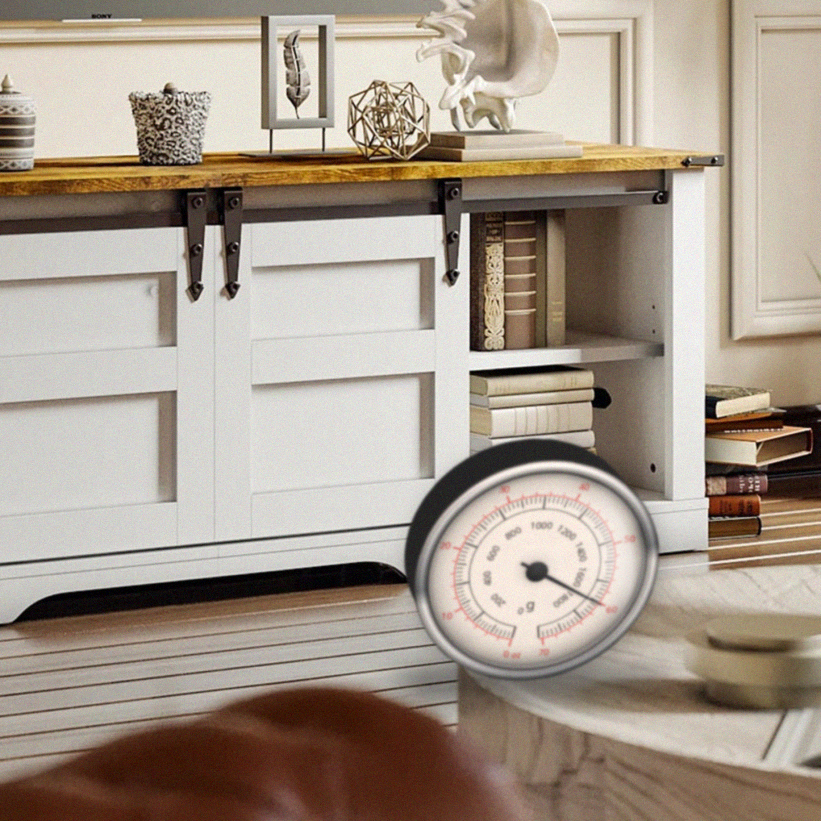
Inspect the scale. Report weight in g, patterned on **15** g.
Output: **1700** g
